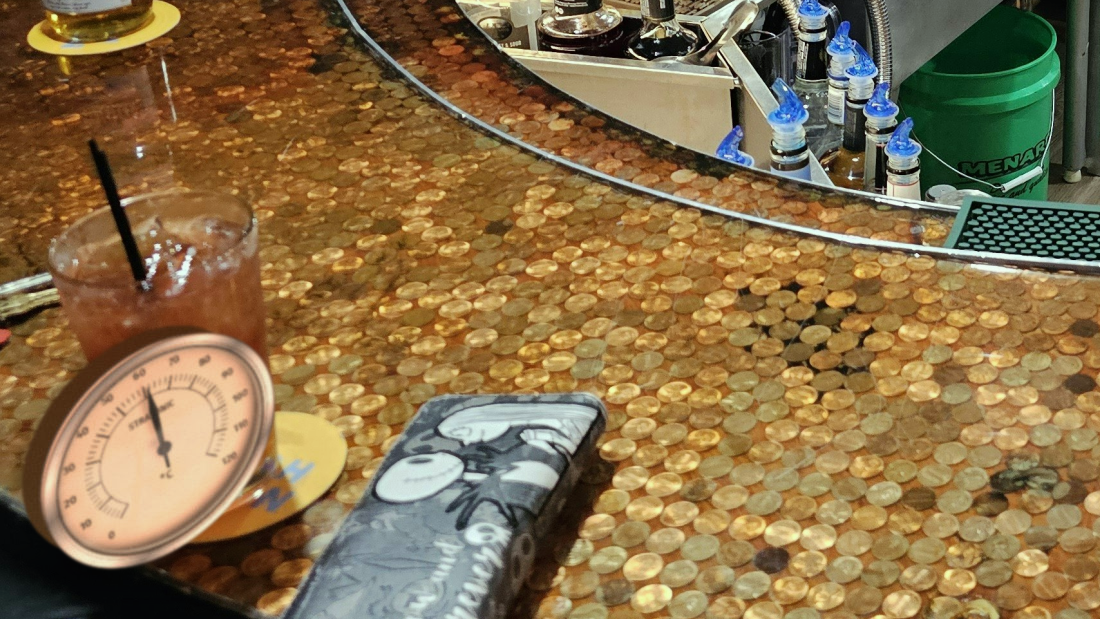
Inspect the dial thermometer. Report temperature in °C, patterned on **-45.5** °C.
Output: **60** °C
